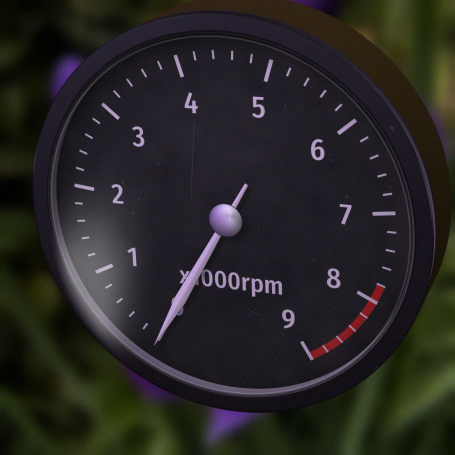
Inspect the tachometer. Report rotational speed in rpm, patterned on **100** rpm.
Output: **0** rpm
